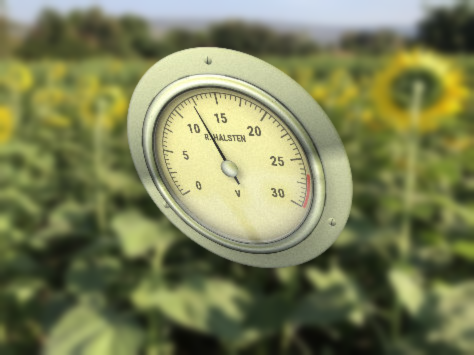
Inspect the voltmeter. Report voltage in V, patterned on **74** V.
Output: **12.5** V
